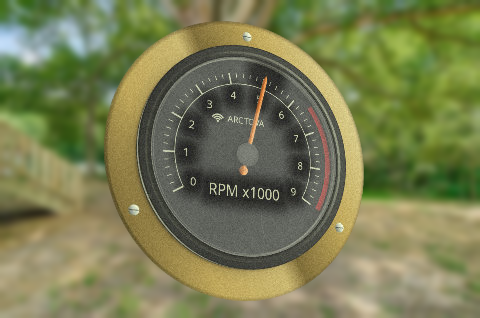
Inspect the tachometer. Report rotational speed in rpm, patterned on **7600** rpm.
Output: **5000** rpm
